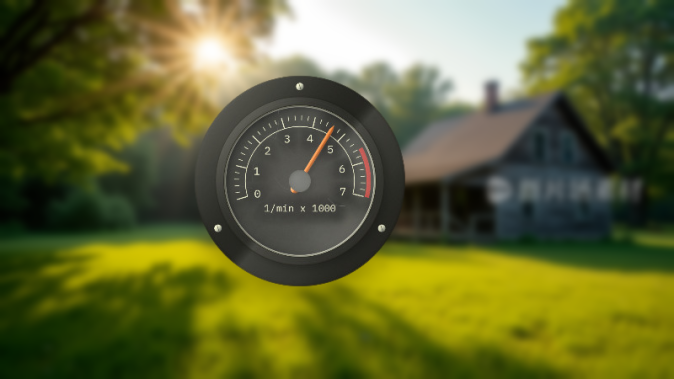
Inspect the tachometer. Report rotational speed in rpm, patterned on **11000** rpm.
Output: **4600** rpm
